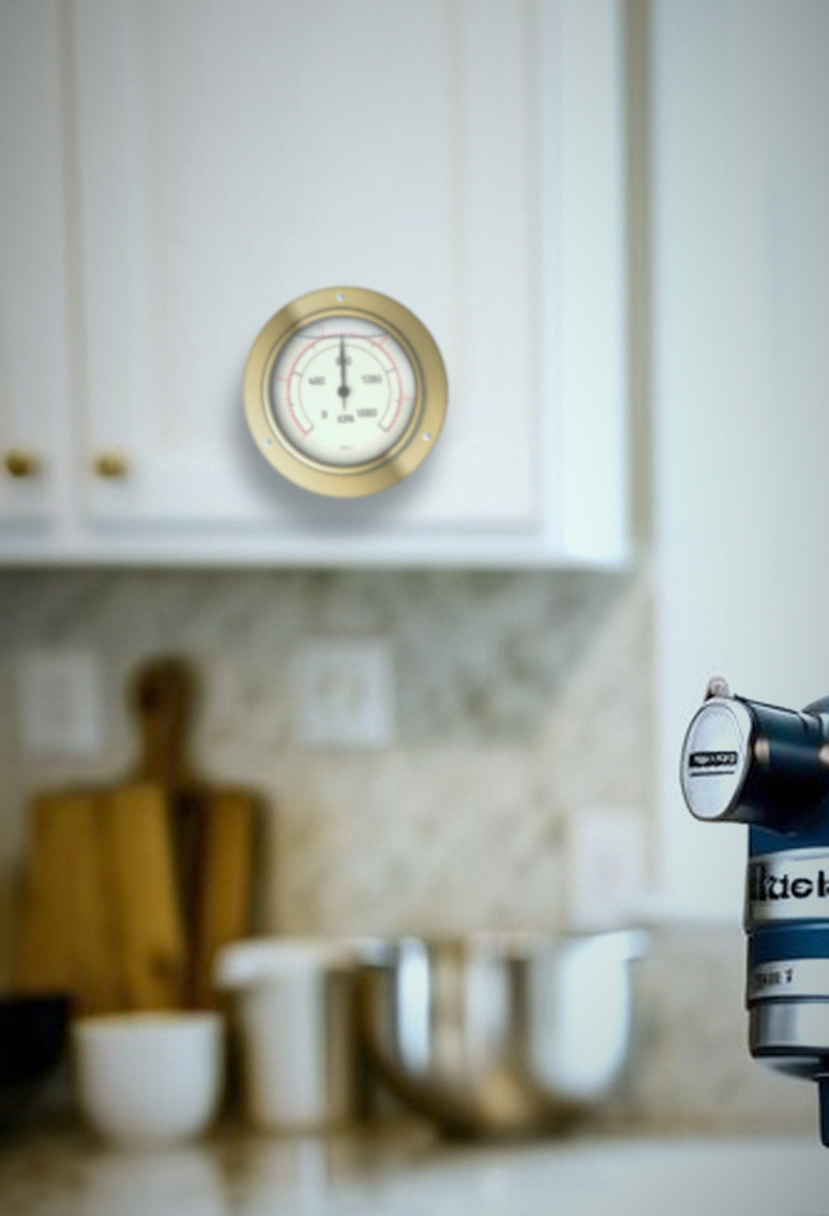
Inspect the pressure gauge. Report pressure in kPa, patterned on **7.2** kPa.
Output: **800** kPa
